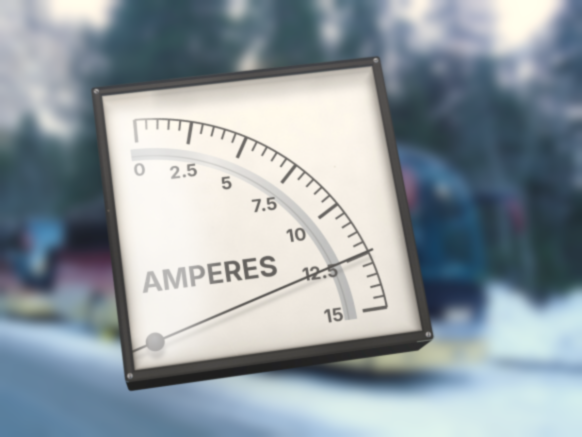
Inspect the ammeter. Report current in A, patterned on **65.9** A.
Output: **12.5** A
